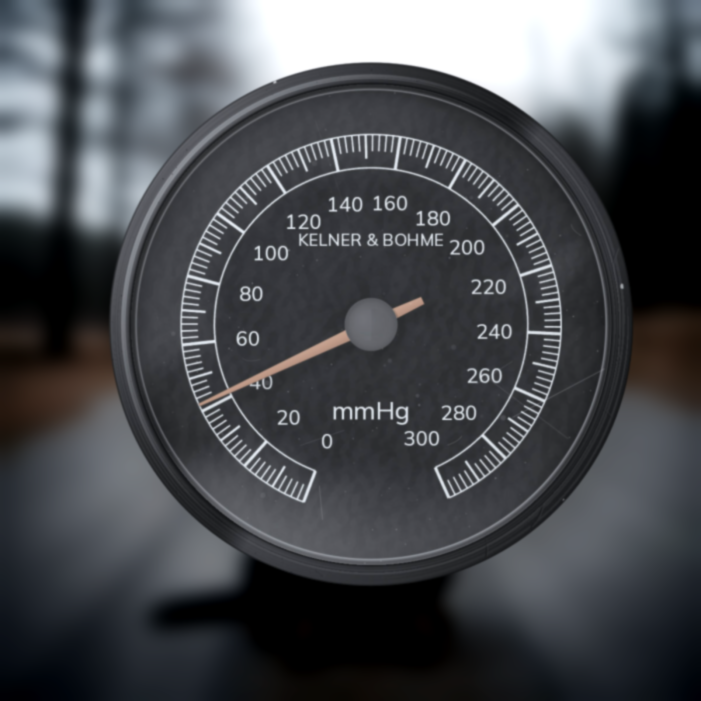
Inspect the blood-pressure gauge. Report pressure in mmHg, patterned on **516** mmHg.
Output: **42** mmHg
